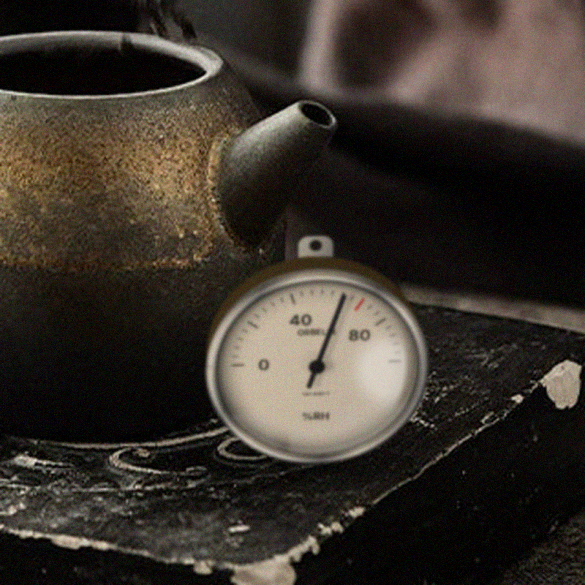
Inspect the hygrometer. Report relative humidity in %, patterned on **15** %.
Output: **60** %
